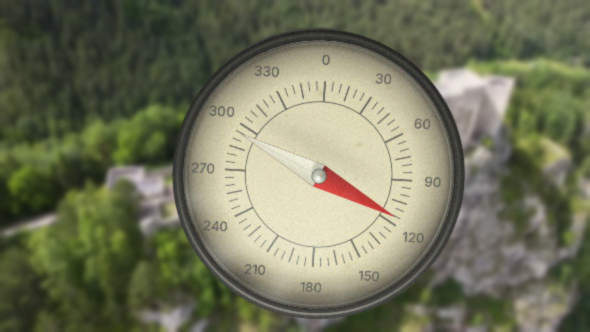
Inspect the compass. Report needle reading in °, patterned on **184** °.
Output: **115** °
